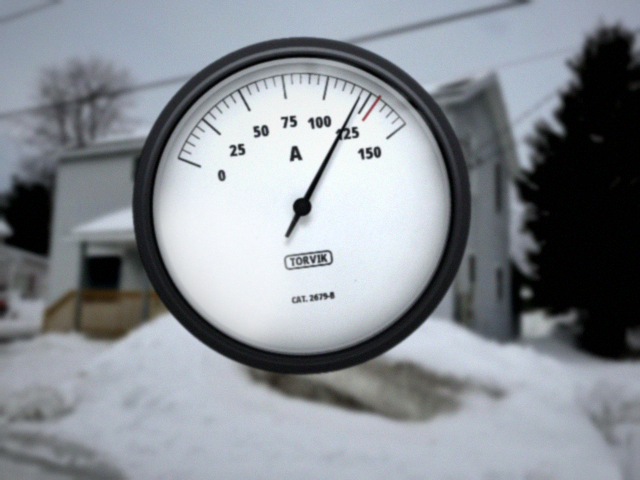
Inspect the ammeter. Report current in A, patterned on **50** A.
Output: **120** A
